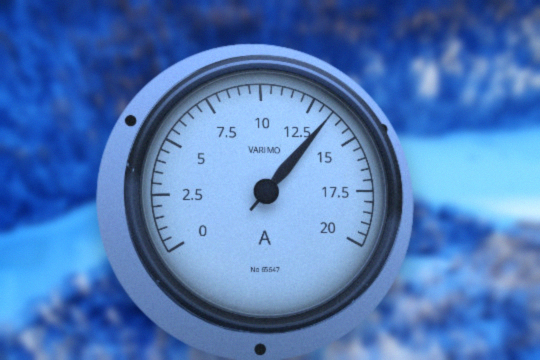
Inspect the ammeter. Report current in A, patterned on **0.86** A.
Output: **13.5** A
